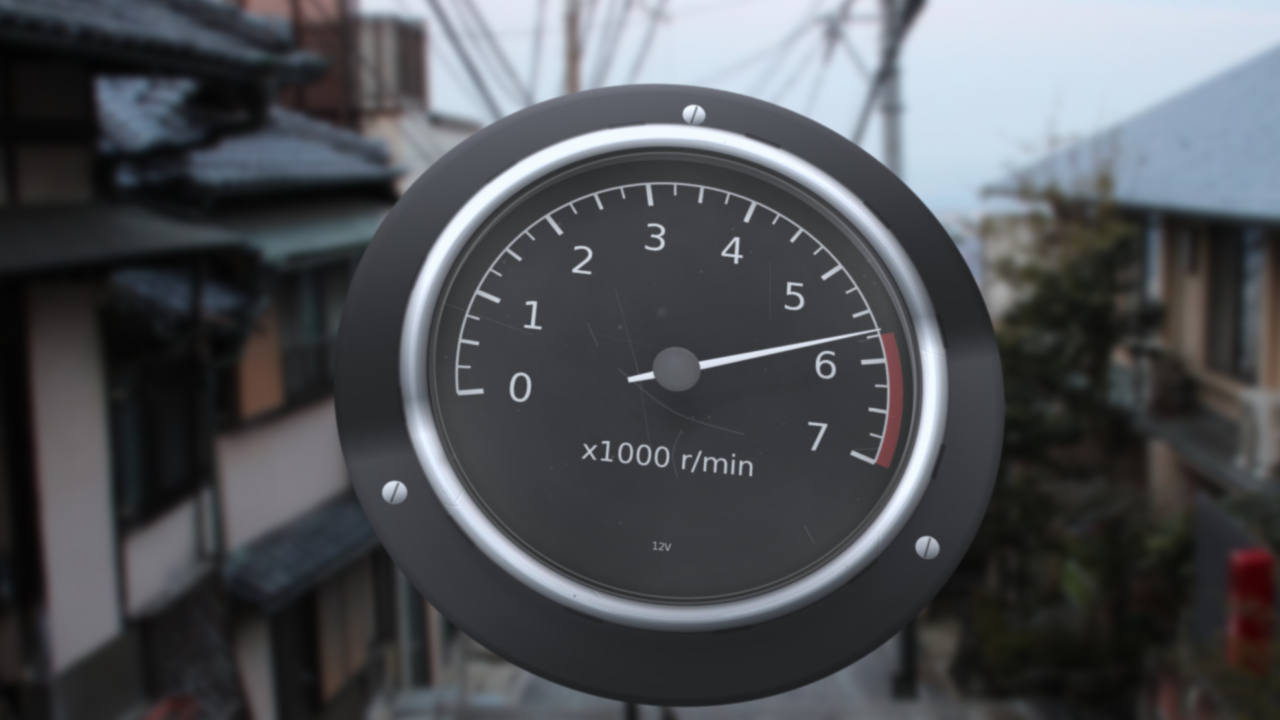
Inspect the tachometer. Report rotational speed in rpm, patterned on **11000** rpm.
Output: **5750** rpm
